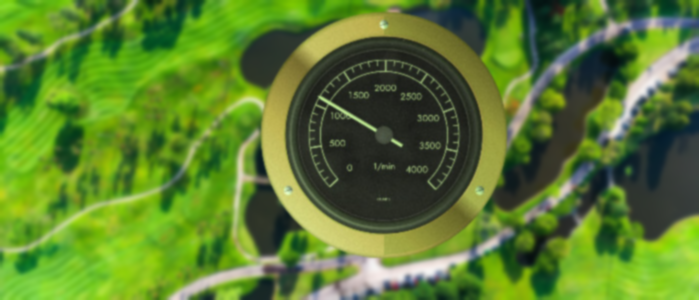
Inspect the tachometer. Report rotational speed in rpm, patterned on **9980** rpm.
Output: **1100** rpm
